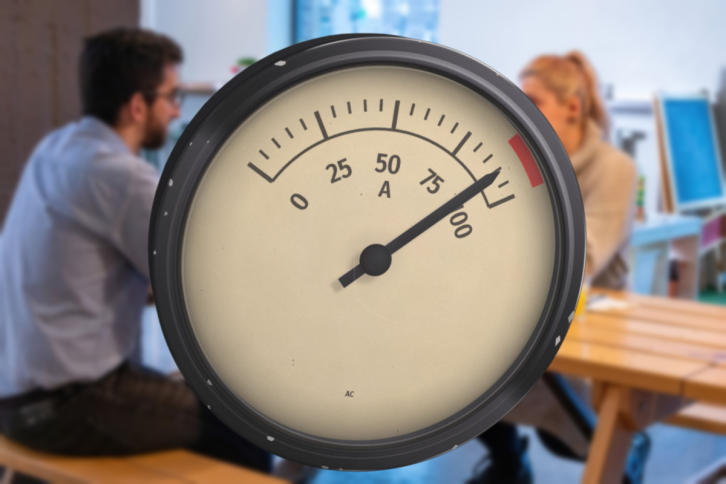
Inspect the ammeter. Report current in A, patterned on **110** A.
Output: **90** A
